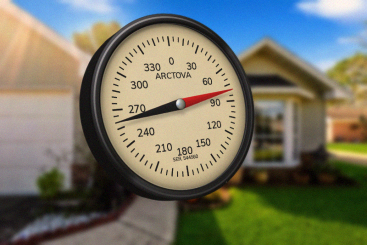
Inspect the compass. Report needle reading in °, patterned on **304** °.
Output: **80** °
